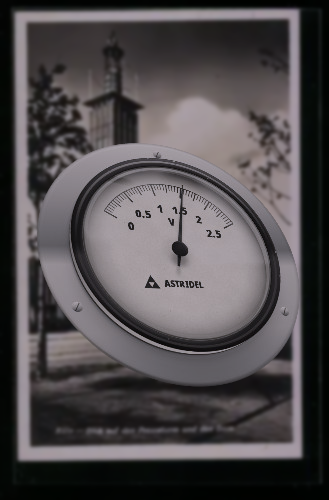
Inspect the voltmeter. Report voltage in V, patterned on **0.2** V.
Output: **1.5** V
